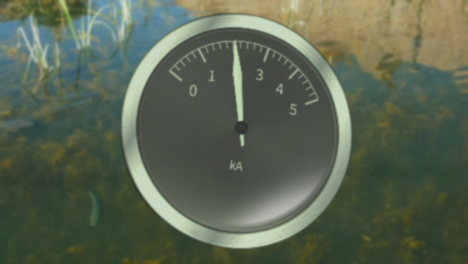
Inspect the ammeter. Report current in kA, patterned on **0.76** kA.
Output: **2** kA
